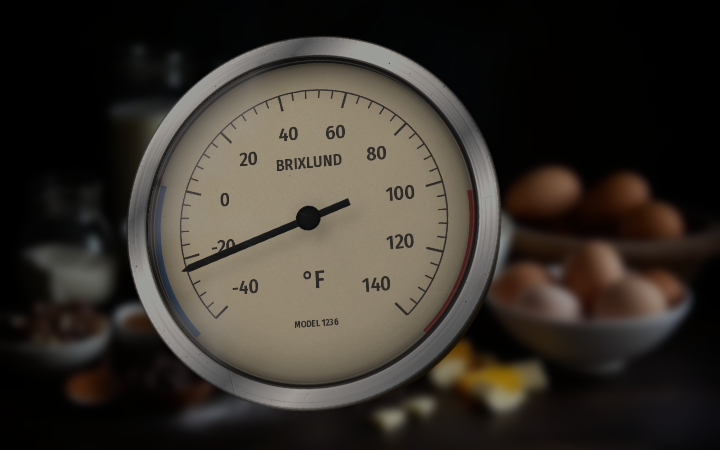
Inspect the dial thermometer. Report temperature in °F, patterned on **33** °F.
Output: **-24** °F
